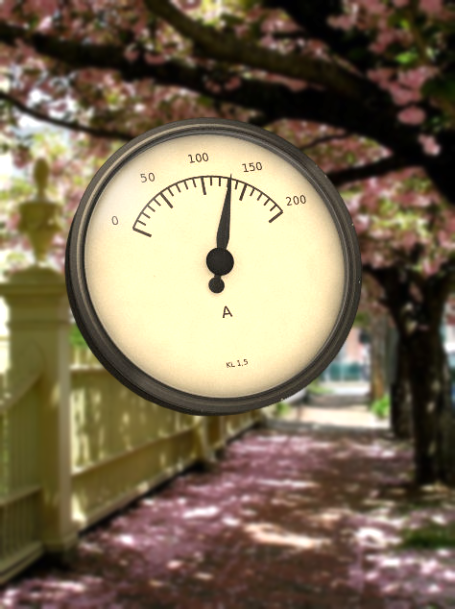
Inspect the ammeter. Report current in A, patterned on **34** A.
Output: **130** A
